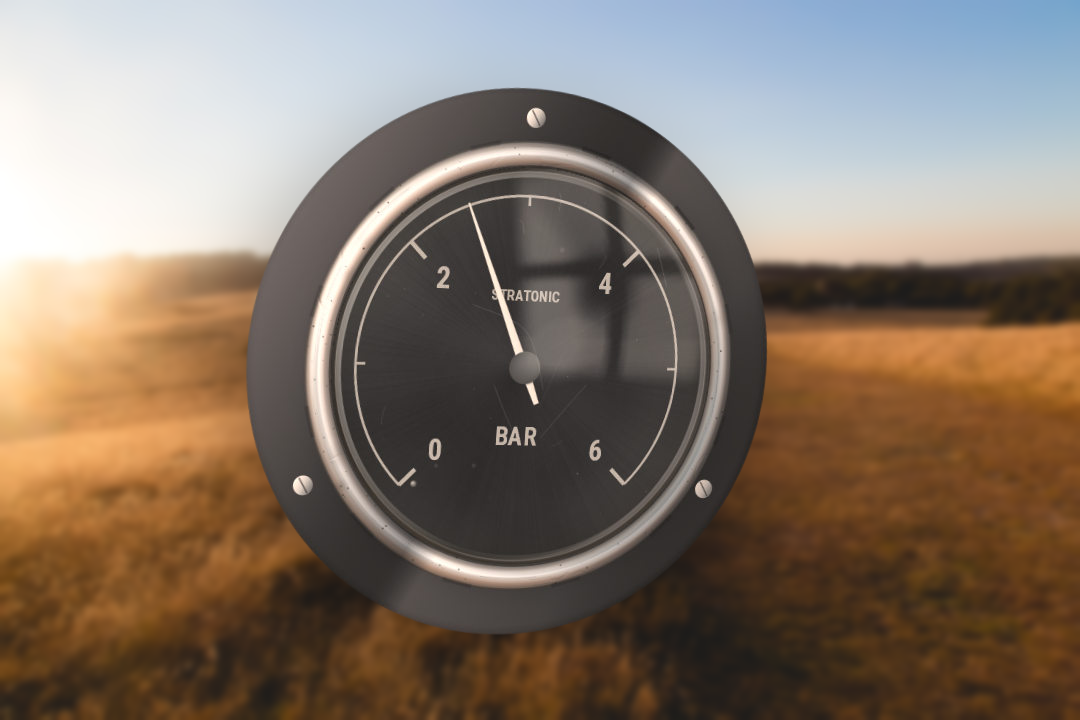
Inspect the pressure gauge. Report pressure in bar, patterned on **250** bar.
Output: **2.5** bar
